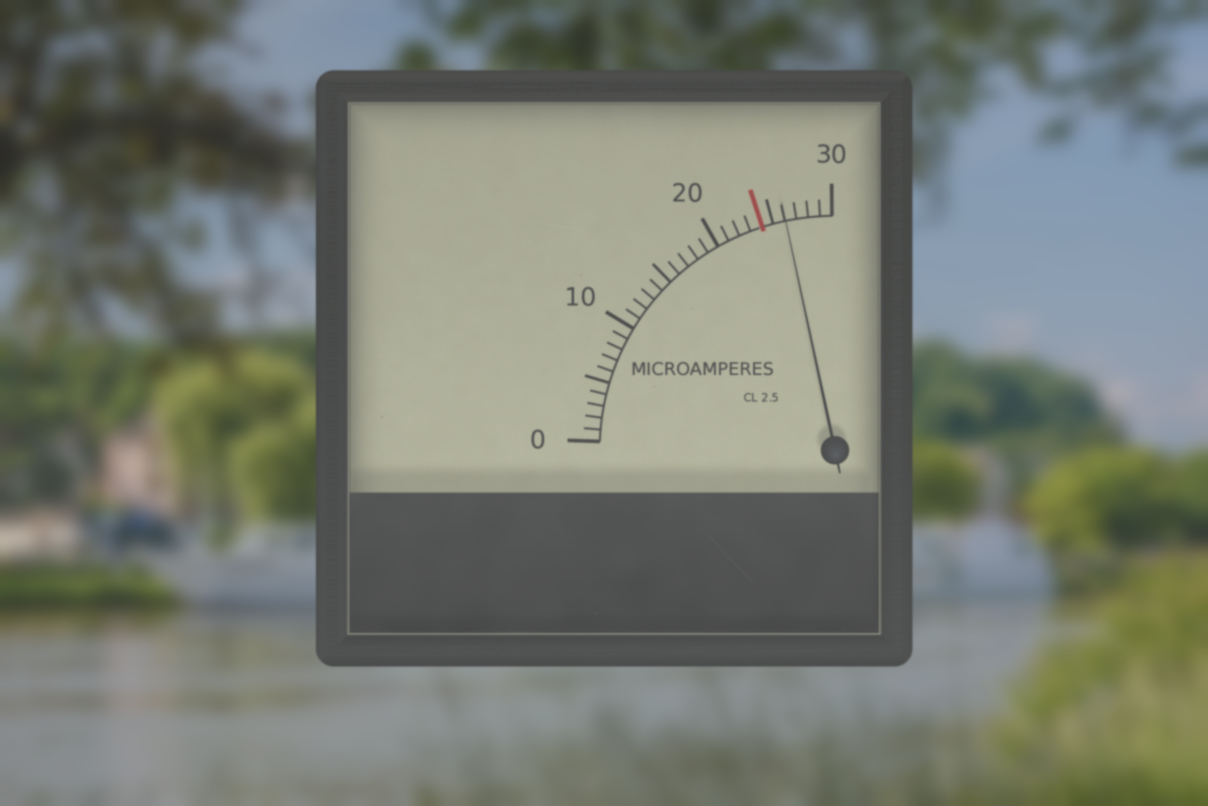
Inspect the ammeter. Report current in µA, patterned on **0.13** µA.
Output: **26** µA
